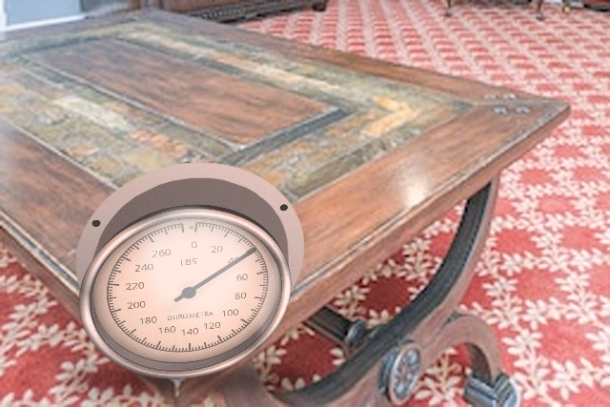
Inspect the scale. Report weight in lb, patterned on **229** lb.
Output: **40** lb
